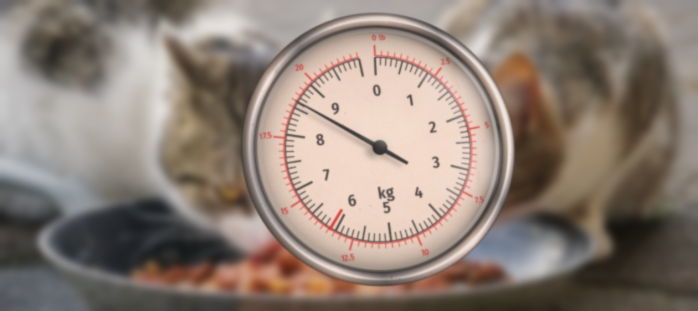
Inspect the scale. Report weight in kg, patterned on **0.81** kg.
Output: **8.6** kg
